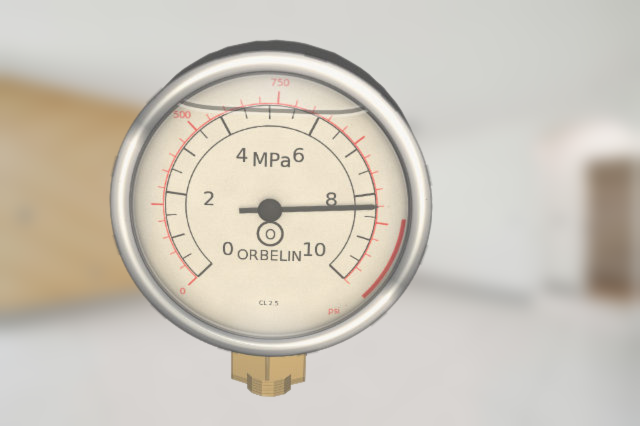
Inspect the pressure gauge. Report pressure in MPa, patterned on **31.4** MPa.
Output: **8.25** MPa
